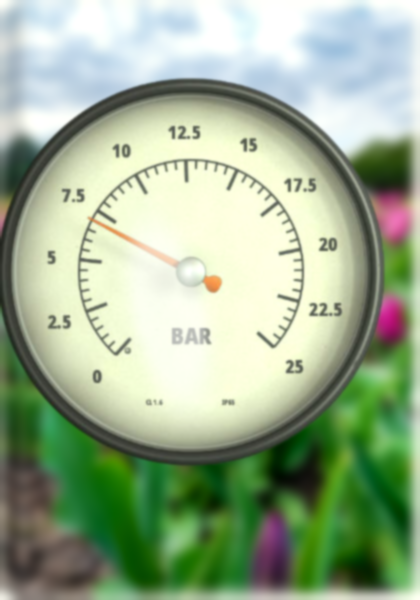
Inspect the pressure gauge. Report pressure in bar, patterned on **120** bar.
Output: **7** bar
